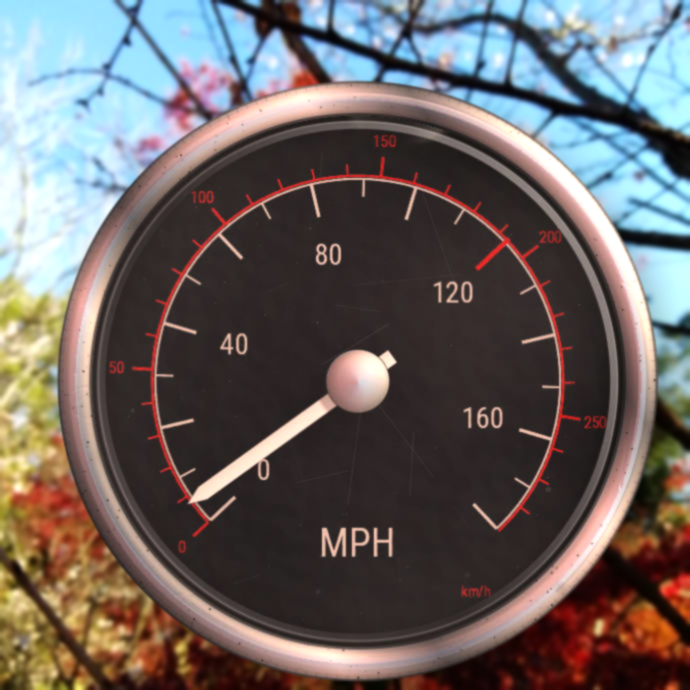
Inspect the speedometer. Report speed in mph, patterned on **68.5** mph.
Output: **5** mph
